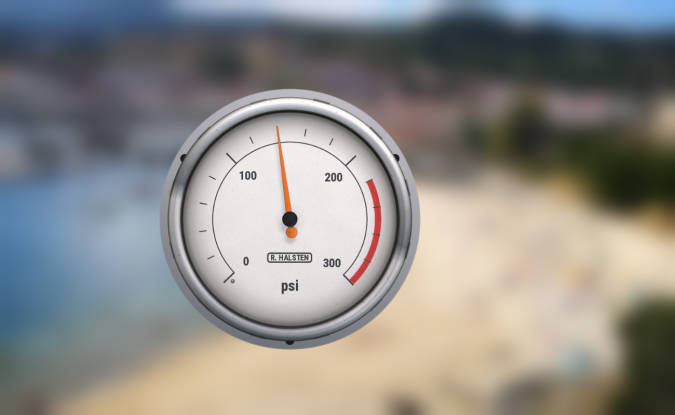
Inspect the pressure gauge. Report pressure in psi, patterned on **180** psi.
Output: **140** psi
